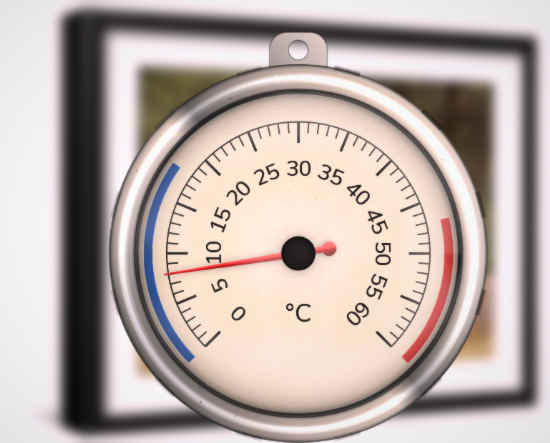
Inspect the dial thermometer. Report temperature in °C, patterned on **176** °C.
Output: **8** °C
